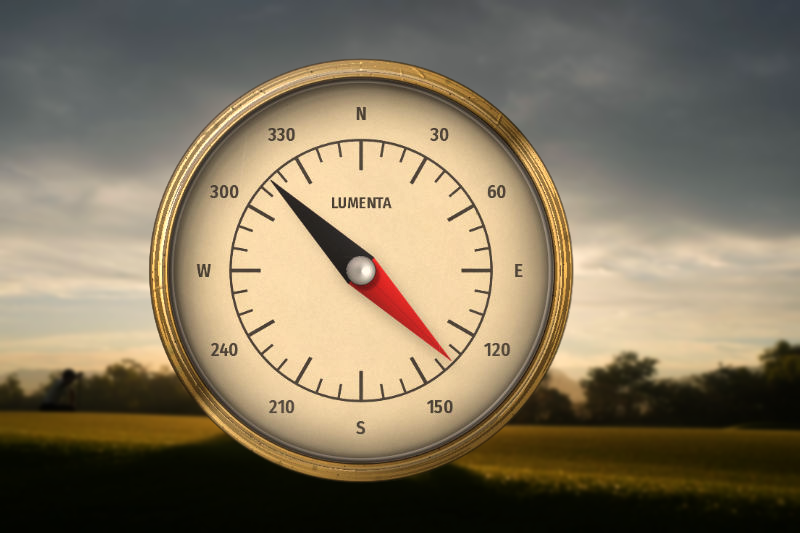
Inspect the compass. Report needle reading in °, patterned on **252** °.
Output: **135** °
